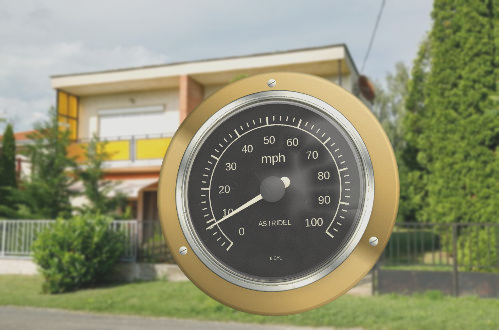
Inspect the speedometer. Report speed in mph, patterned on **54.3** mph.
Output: **8** mph
